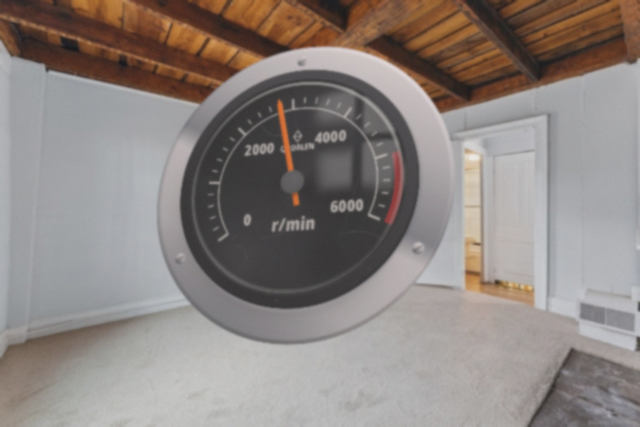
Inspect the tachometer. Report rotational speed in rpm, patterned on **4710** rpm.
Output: **2800** rpm
